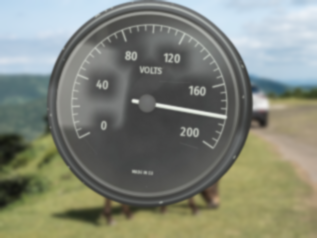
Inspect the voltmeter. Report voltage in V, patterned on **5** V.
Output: **180** V
